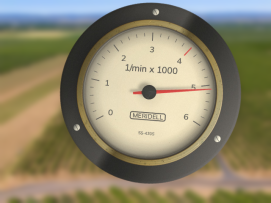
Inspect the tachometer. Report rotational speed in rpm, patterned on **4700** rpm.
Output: **5100** rpm
